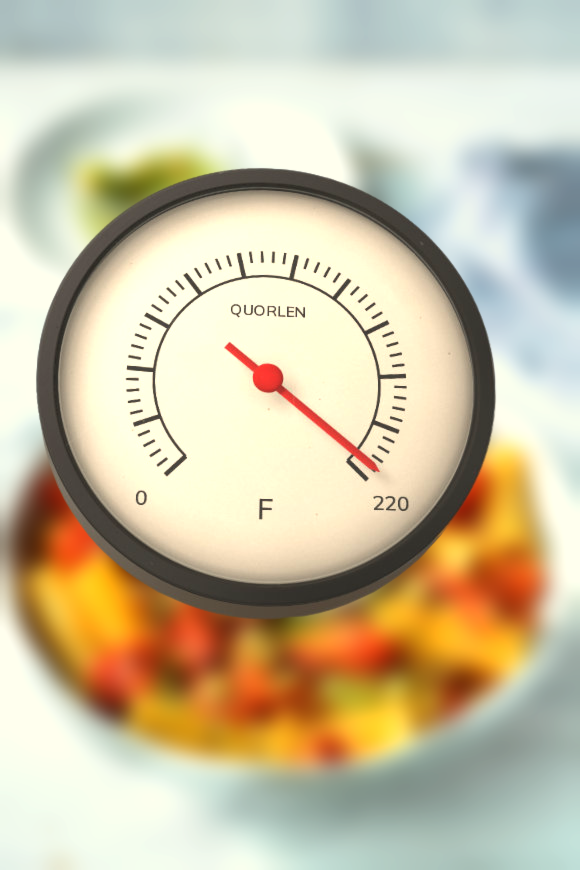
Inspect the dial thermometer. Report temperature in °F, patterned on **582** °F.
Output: **216** °F
